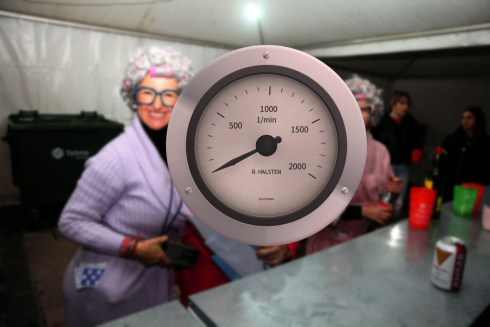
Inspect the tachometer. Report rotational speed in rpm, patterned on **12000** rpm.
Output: **0** rpm
